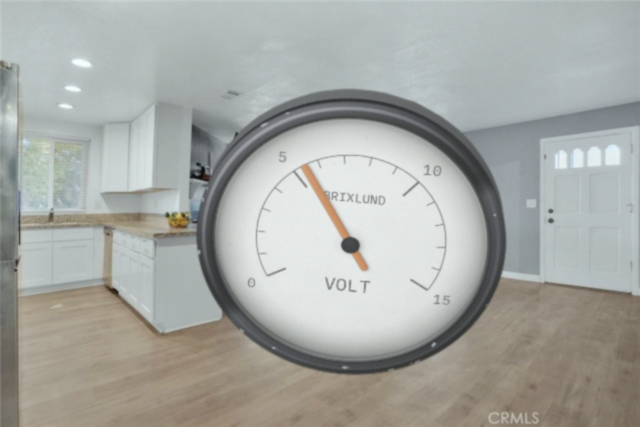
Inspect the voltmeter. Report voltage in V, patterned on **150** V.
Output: **5.5** V
